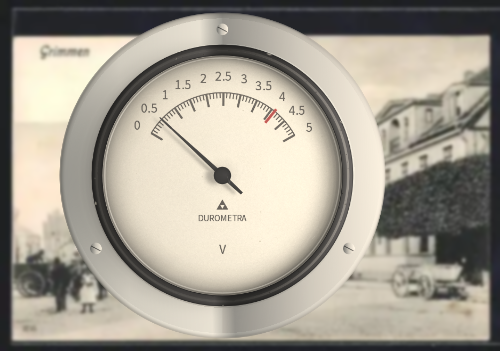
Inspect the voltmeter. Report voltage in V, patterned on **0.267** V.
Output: **0.5** V
